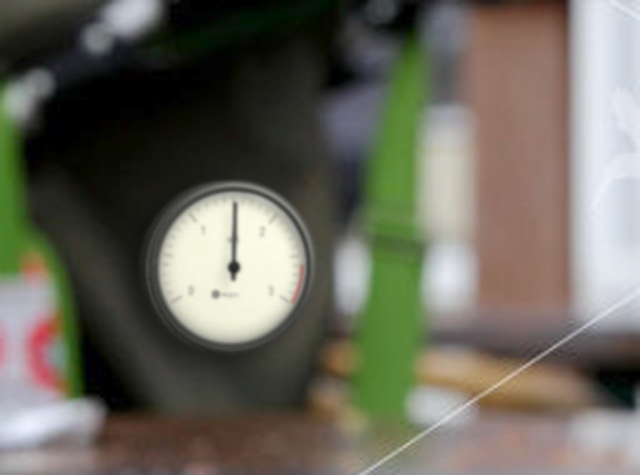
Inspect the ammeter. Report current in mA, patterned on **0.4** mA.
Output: **1.5** mA
